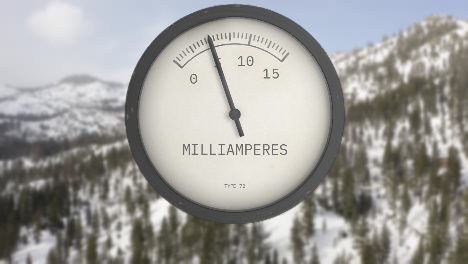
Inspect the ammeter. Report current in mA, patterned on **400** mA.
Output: **5** mA
